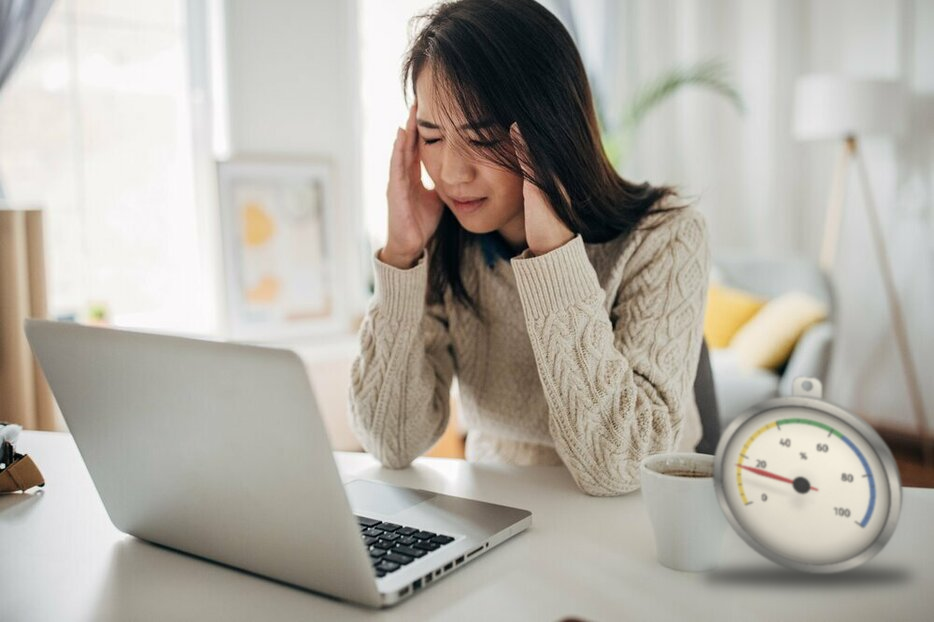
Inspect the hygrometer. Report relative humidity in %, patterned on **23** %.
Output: **16** %
